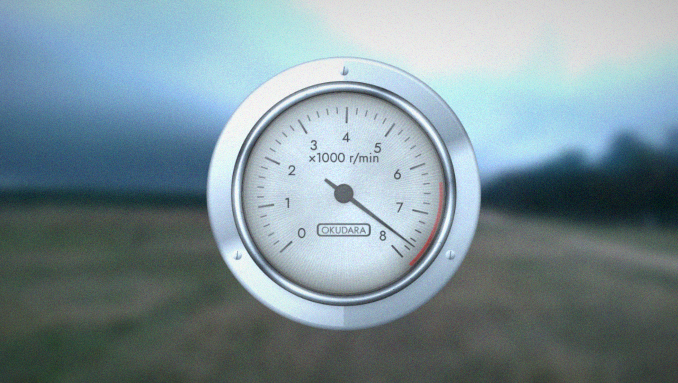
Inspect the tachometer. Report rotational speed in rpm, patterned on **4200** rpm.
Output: **7700** rpm
